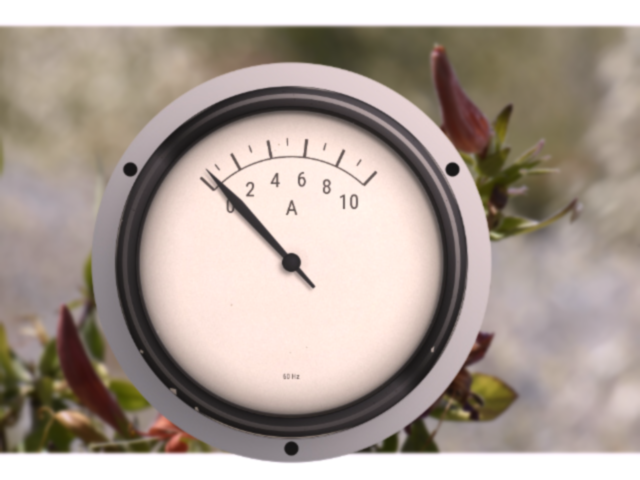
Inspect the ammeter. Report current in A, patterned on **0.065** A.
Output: **0.5** A
